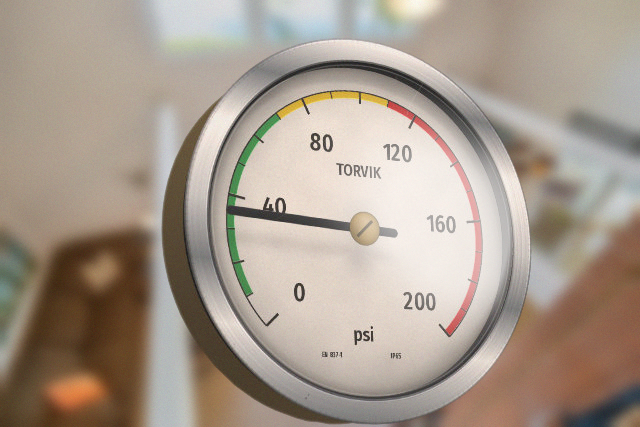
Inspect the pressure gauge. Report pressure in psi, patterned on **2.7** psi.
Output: **35** psi
